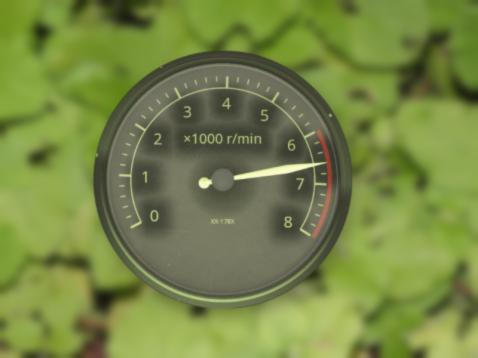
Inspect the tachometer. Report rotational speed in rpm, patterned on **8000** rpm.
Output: **6600** rpm
